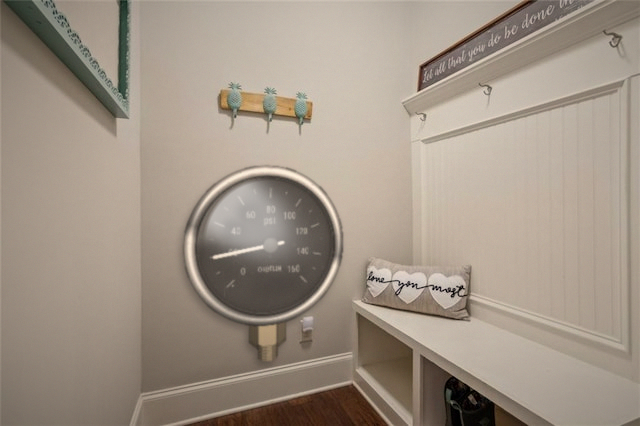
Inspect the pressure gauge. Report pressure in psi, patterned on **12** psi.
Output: **20** psi
